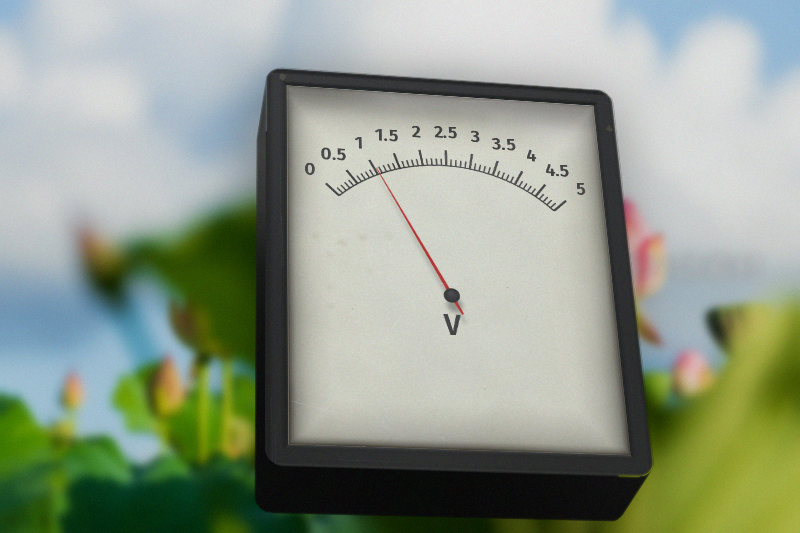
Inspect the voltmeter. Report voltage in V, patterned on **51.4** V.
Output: **1** V
